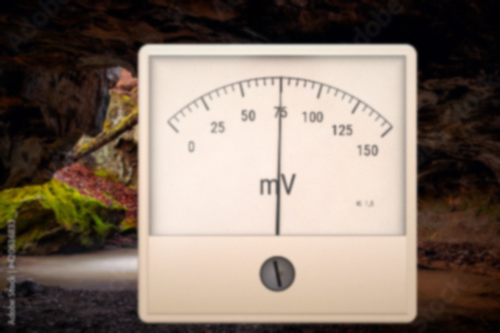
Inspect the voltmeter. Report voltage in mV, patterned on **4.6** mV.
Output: **75** mV
